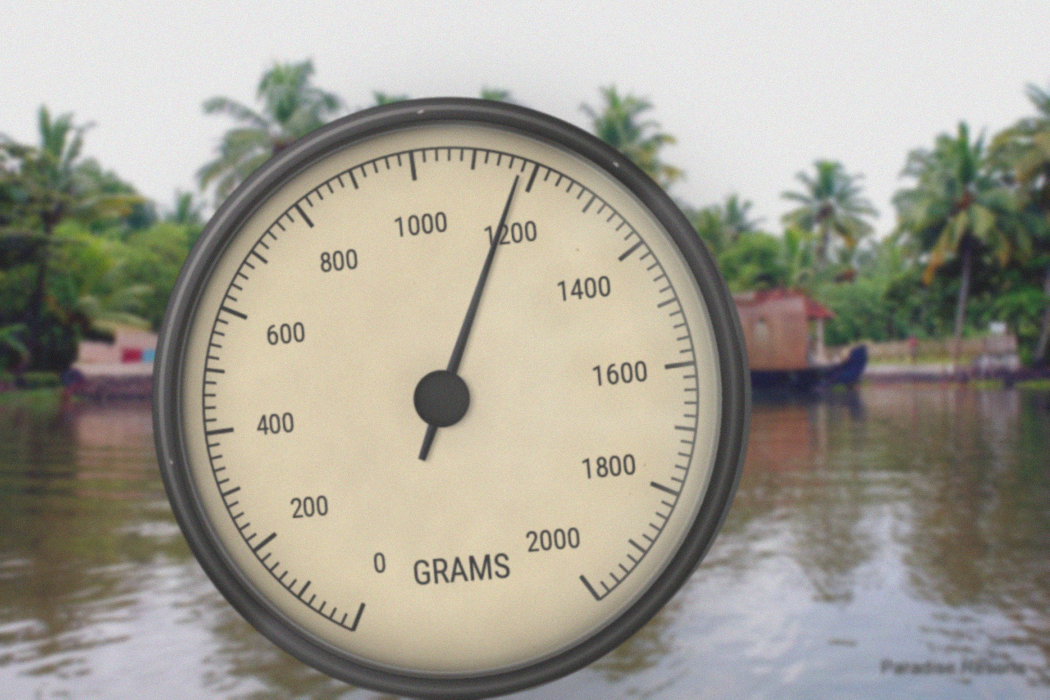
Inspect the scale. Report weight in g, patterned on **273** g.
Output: **1180** g
